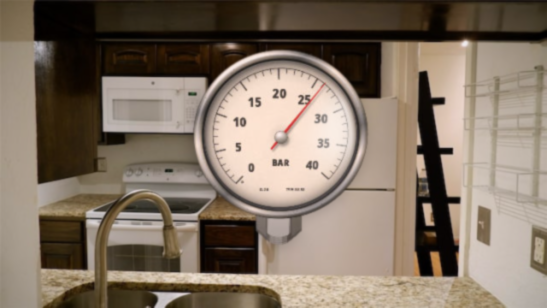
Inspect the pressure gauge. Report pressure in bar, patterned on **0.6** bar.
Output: **26** bar
